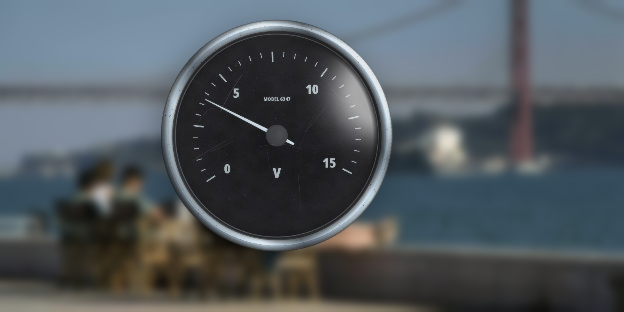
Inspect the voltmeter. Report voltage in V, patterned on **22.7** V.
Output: **3.75** V
